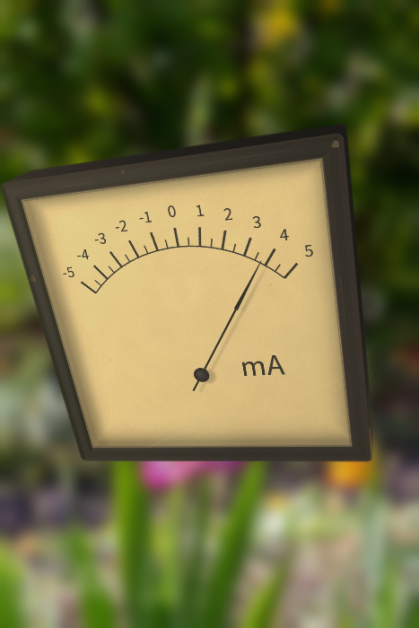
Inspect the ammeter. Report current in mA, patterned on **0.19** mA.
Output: **3.75** mA
